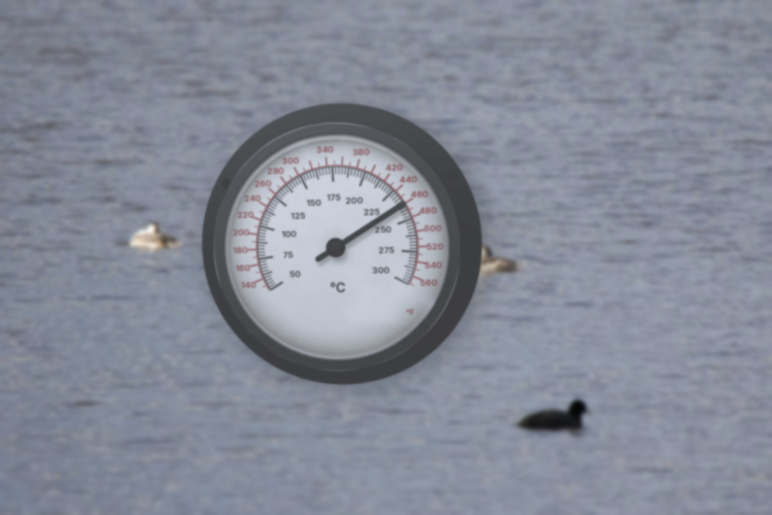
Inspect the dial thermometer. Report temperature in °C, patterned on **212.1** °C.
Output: **237.5** °C
